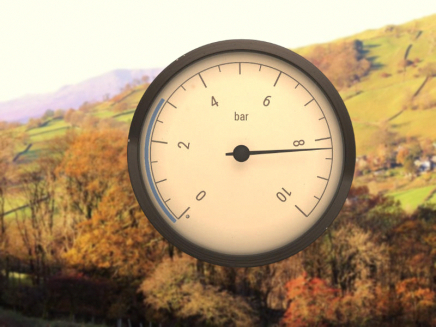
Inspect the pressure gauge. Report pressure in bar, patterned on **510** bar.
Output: **8.25** bar
